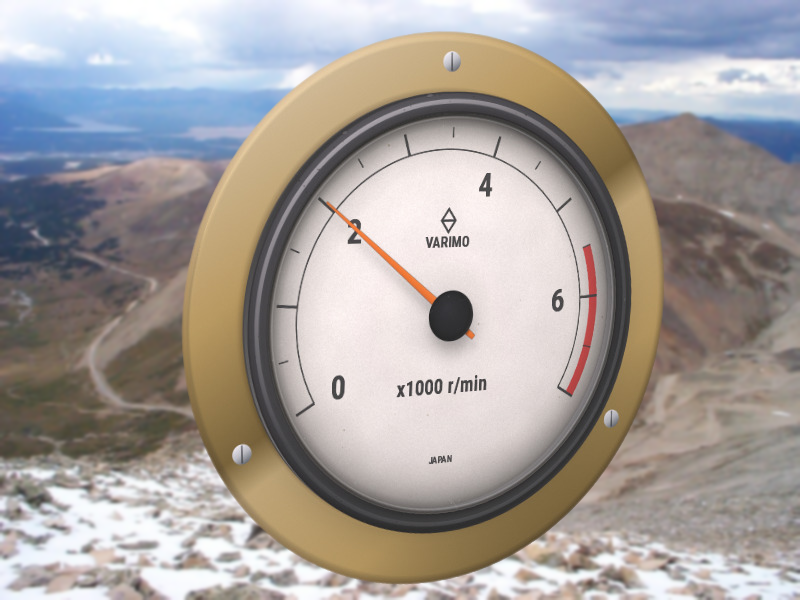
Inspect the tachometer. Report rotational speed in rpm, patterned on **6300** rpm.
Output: **2000** rpm
